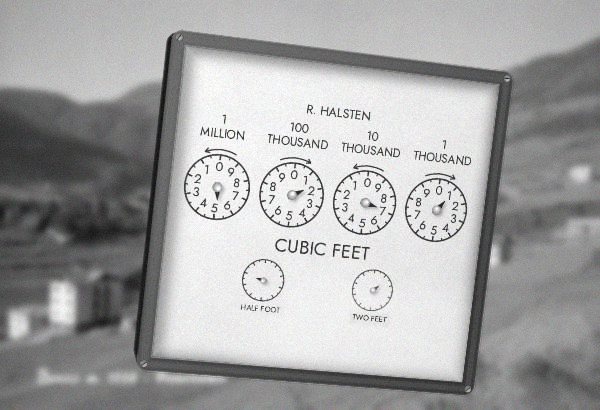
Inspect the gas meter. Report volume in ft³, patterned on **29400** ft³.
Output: **517100** ft³
